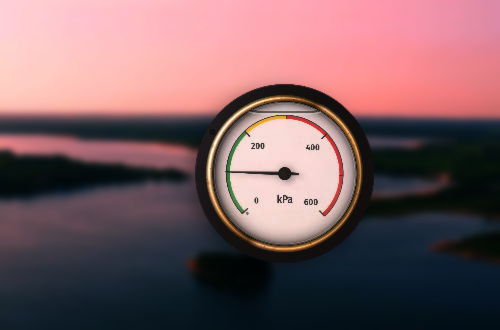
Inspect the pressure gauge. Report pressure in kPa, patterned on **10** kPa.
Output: **100** kPa
